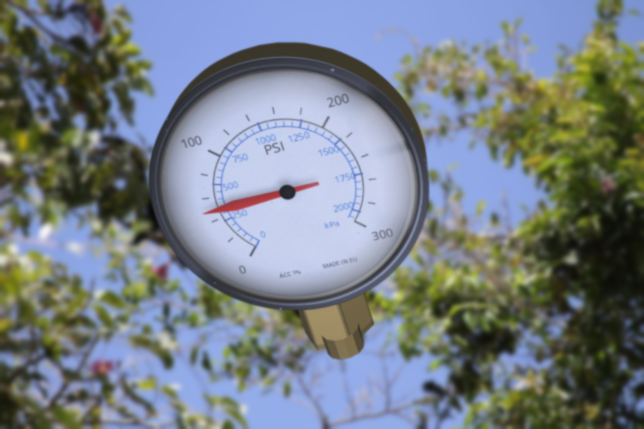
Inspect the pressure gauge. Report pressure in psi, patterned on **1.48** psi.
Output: **50** psi
